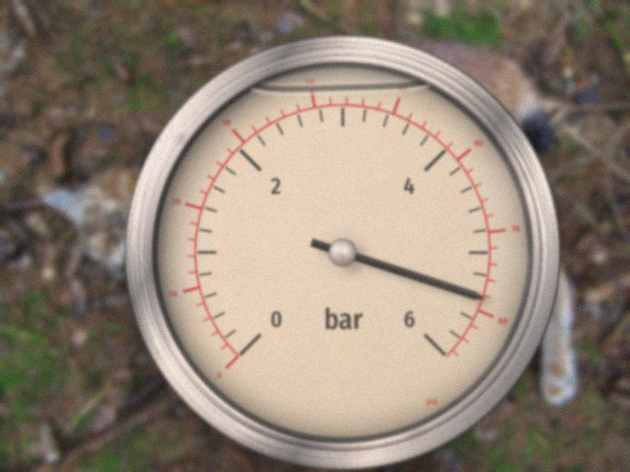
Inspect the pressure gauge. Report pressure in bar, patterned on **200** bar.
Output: **5.4** bar
